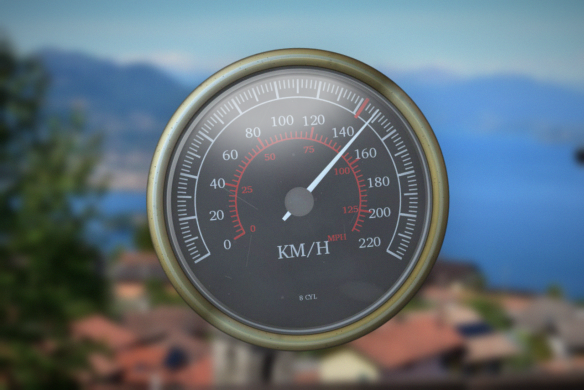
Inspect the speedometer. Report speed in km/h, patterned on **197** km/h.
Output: **148** km/h
